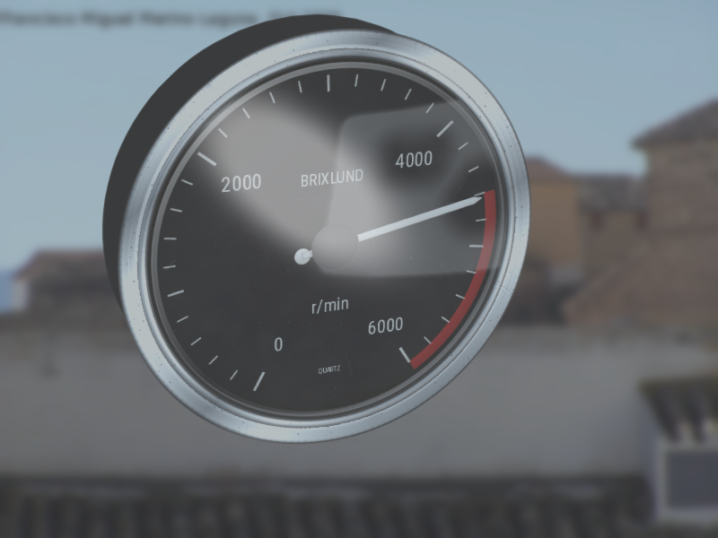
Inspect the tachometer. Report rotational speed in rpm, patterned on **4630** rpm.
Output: **4600** rpm
